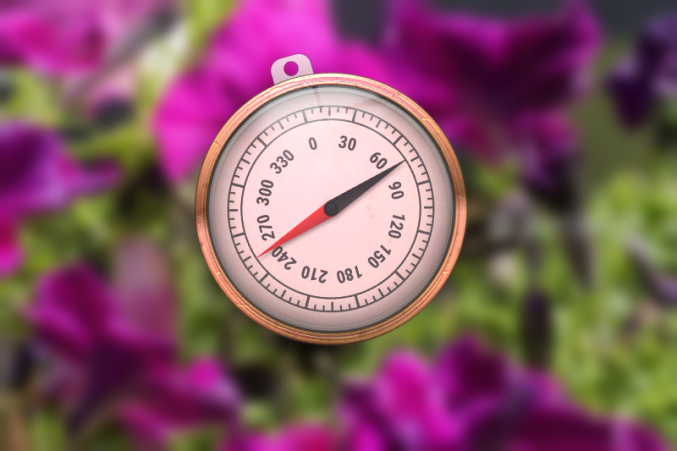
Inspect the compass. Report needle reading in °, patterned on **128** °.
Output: **252.5** °
